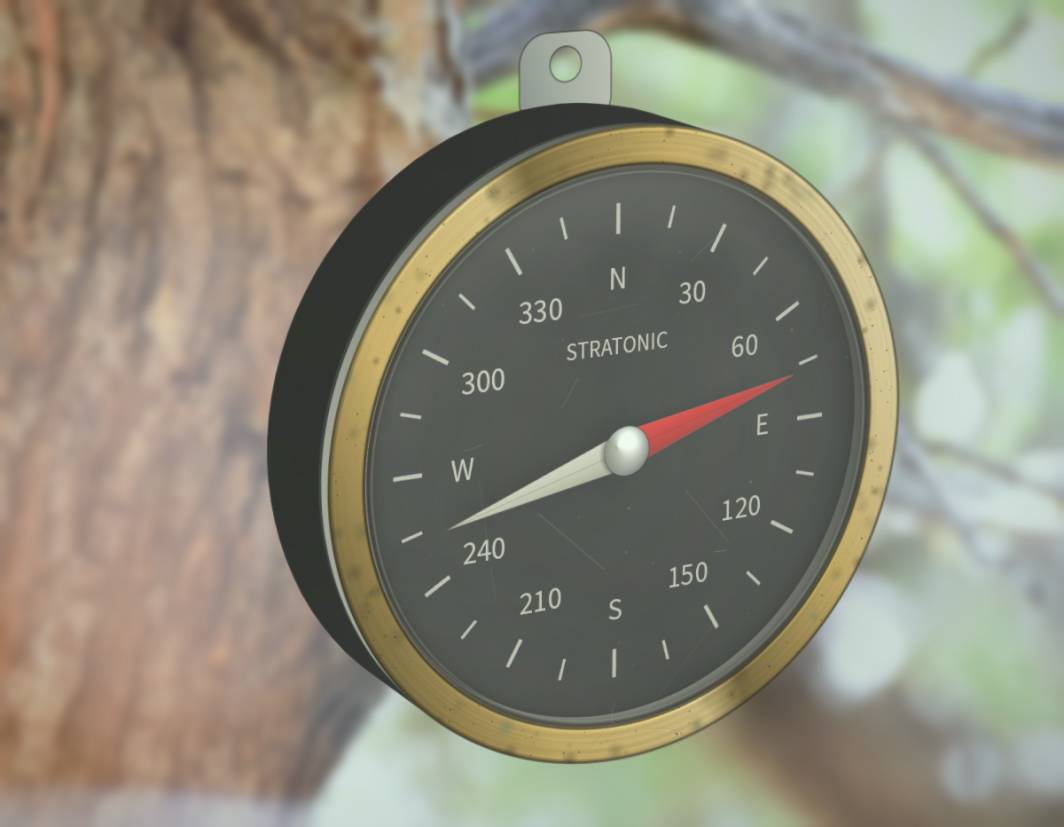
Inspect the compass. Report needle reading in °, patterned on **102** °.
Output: **75** °
